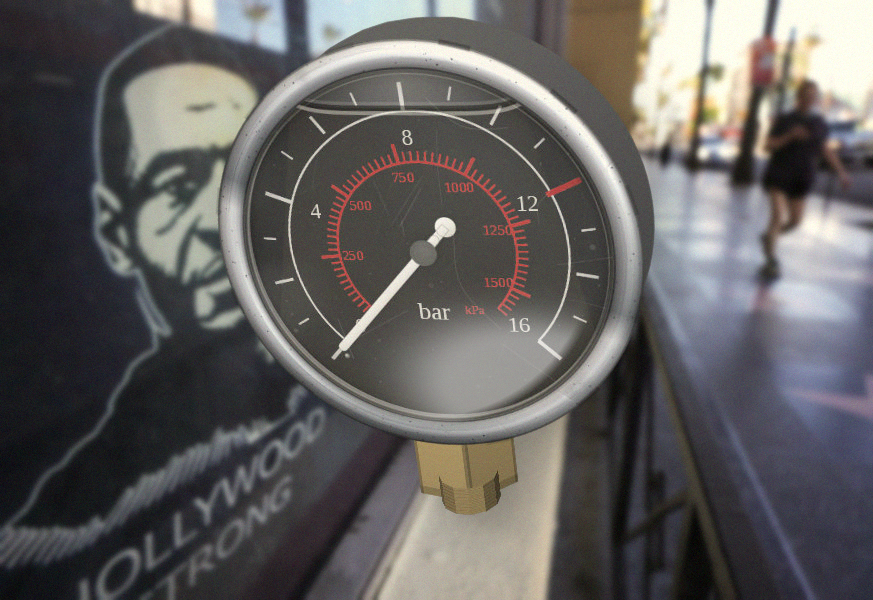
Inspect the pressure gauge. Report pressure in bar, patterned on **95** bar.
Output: **0** bar
